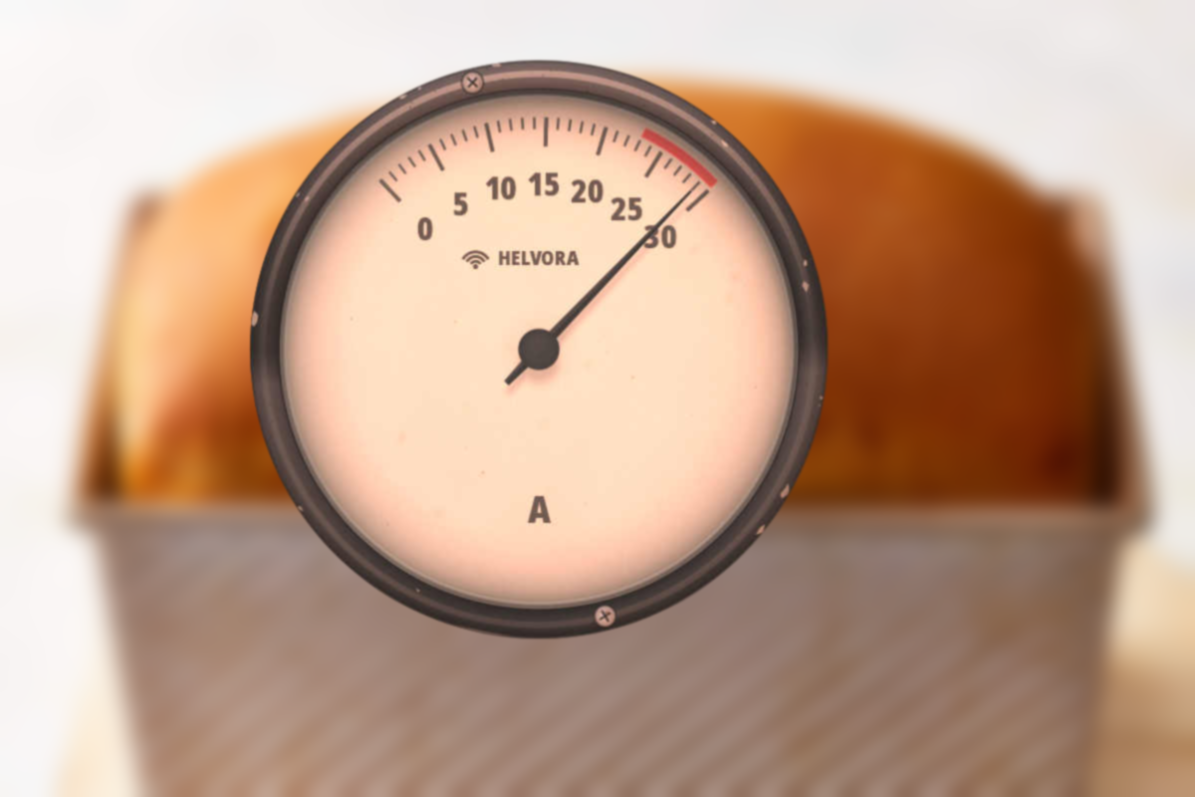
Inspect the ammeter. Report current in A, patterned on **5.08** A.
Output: **29** A
